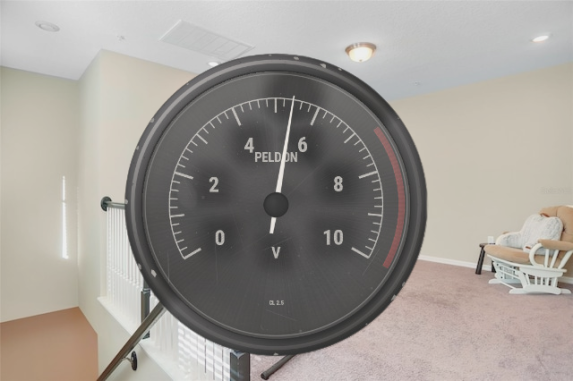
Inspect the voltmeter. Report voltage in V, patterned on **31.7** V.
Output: **5.4** V
